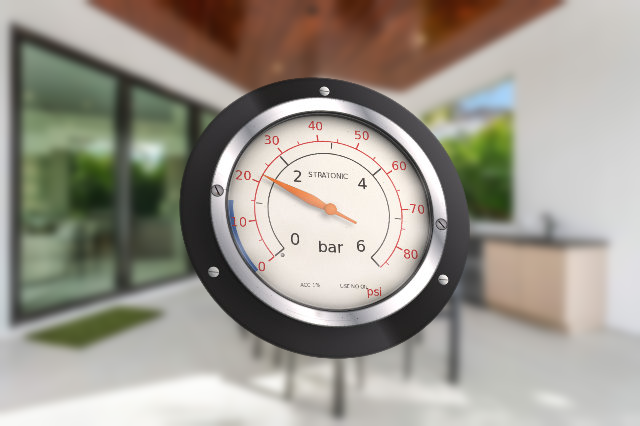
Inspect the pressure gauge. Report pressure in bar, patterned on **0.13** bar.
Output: **1.5** bar
